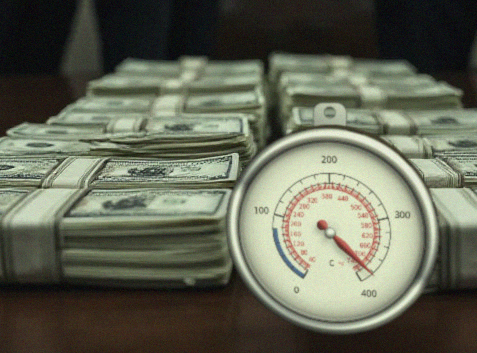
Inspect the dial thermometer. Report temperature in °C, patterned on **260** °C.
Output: **380** °C
